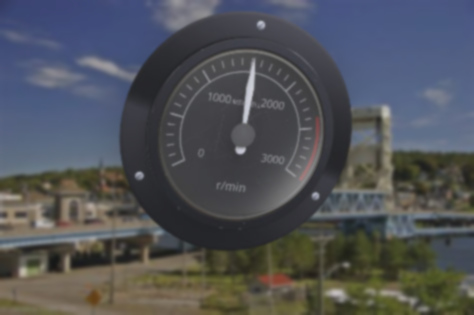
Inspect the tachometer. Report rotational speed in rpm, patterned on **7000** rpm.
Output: **1500** rpm
